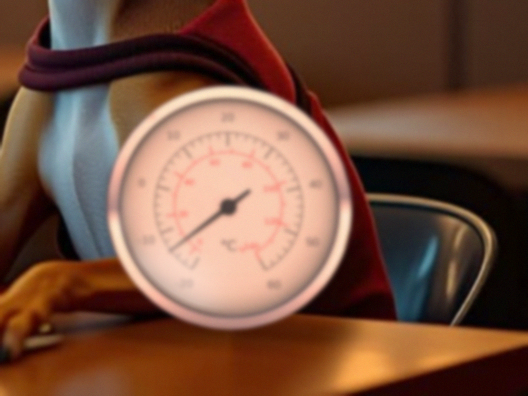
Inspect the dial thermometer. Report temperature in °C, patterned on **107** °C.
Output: **-14** °C
